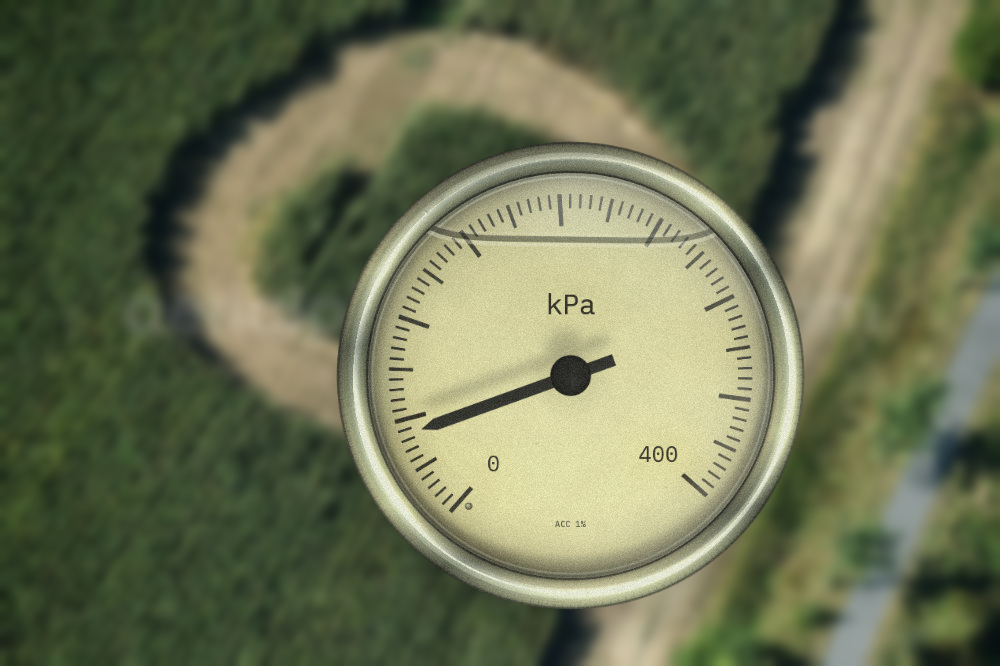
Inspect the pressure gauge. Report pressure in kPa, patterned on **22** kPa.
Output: **42.5** kPa
